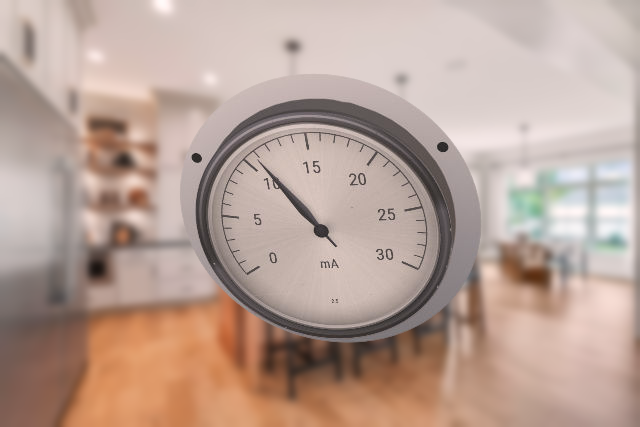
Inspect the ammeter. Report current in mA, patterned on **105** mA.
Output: **11** mA
